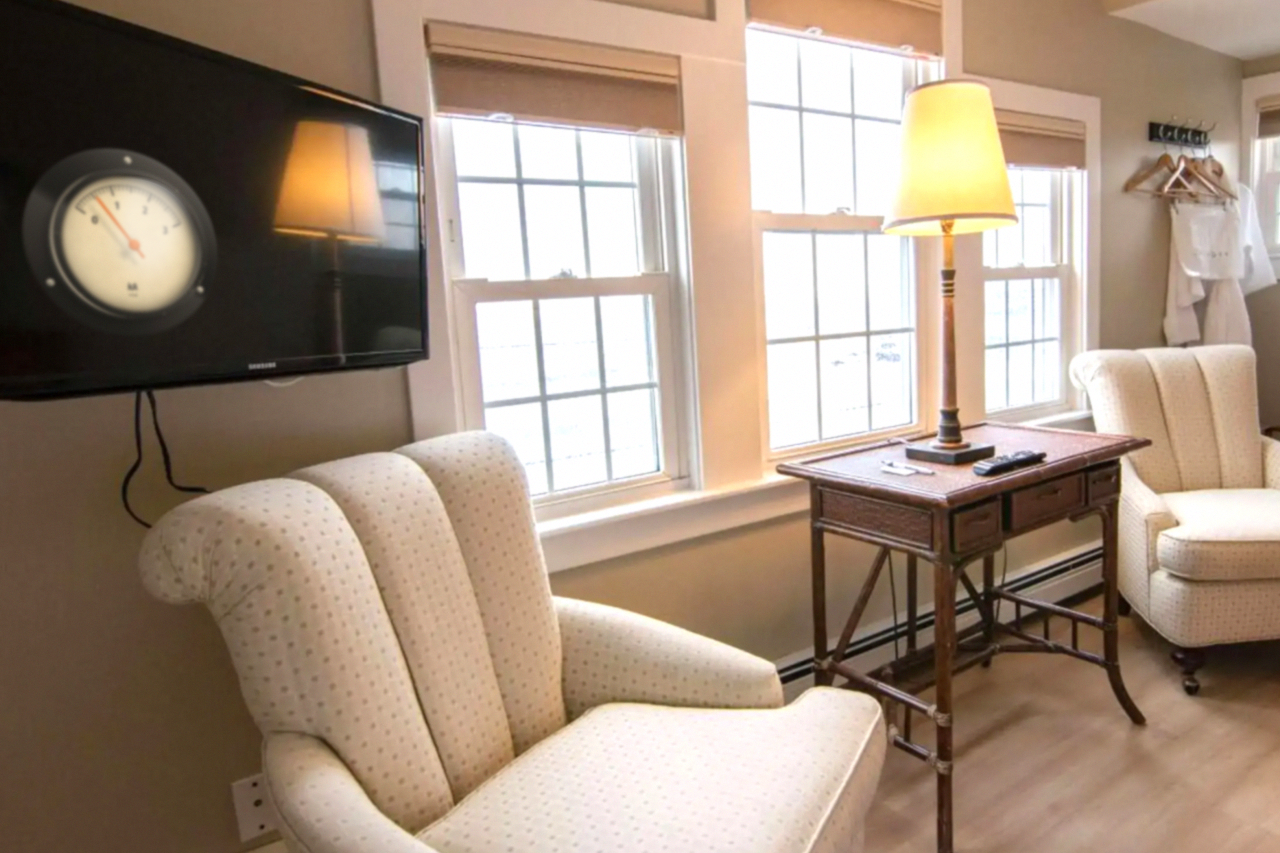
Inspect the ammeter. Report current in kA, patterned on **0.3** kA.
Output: **0.5** kA
